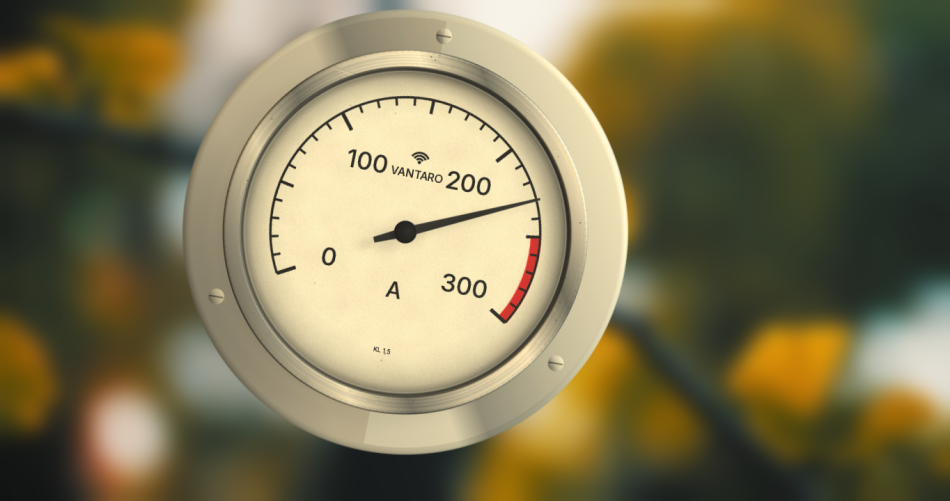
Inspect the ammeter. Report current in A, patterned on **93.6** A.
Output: **230** A
